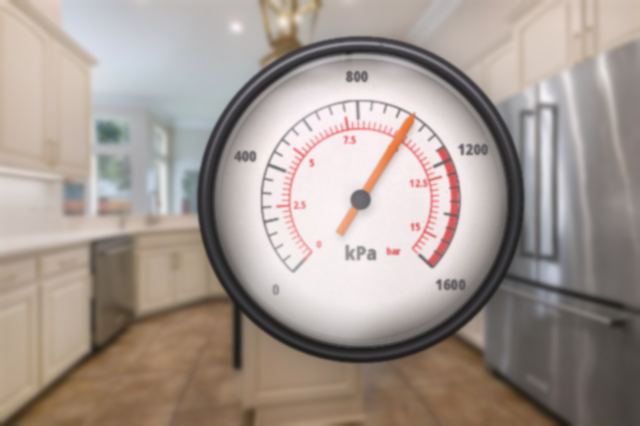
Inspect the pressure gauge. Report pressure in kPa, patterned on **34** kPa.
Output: **1000** kPa
